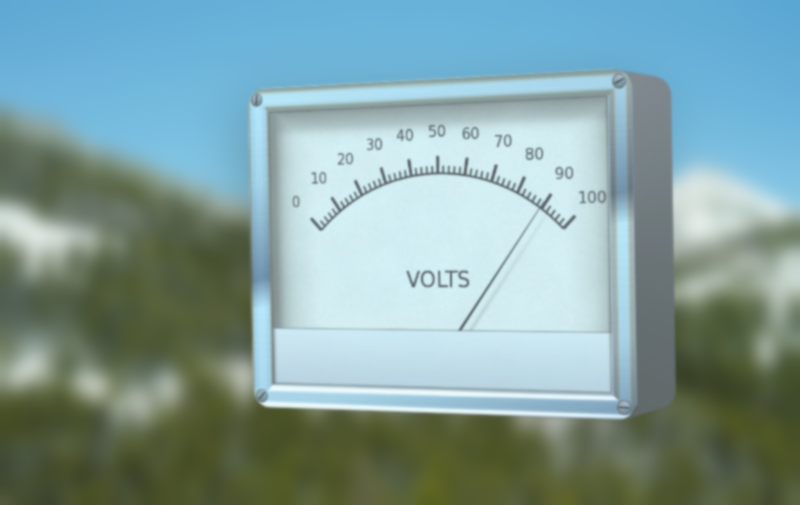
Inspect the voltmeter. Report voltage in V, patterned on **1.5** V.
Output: **90** V
